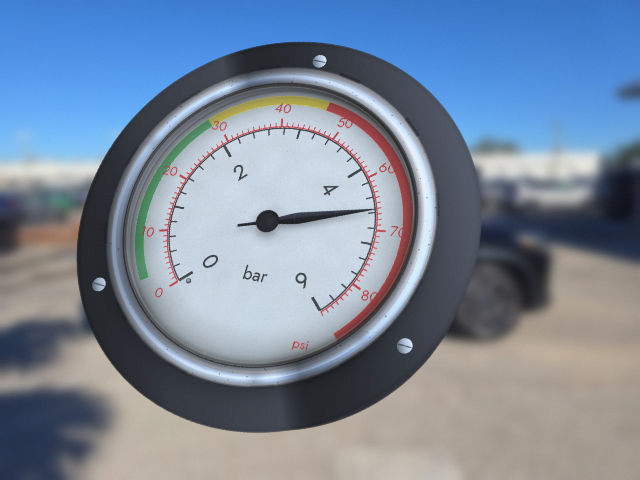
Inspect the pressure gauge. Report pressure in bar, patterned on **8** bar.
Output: **4.6** bar
